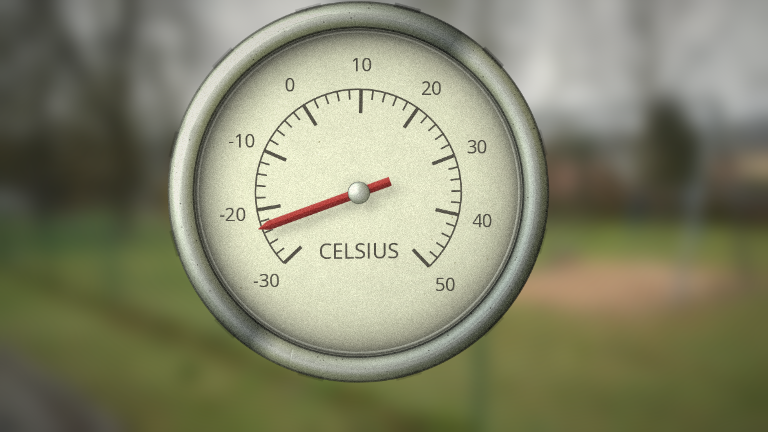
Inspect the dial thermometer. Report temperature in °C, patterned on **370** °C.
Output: **-23** °C
